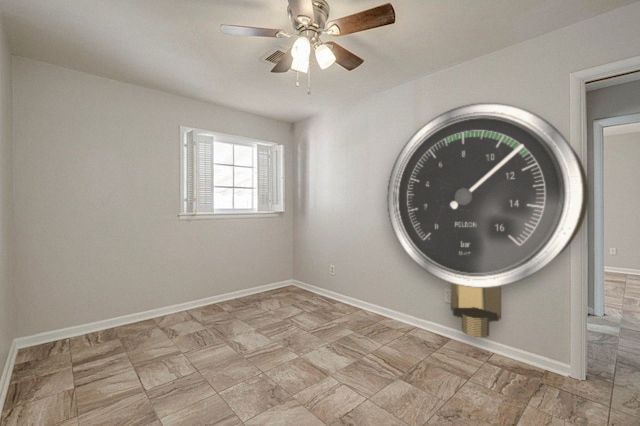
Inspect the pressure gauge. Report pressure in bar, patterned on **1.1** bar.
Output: **11** bar
